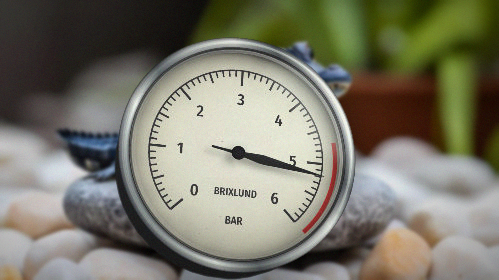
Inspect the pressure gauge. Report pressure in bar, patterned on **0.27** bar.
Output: **5.2** bar
